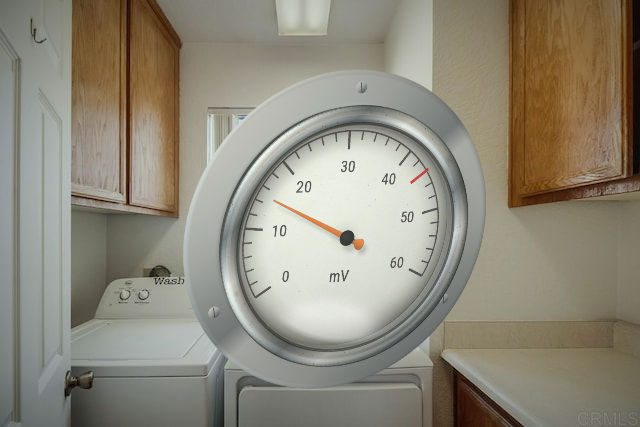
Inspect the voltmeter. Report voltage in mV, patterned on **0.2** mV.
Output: **15** mV
